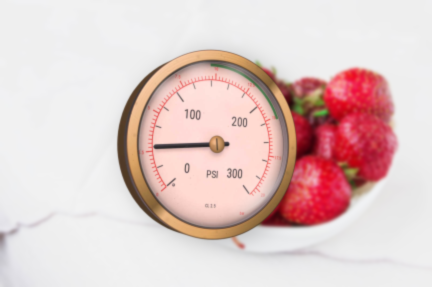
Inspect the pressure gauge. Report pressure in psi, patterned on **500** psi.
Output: **40** psi
